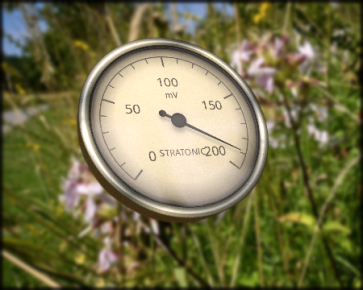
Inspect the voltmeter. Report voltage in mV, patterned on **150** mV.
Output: **190** mV
